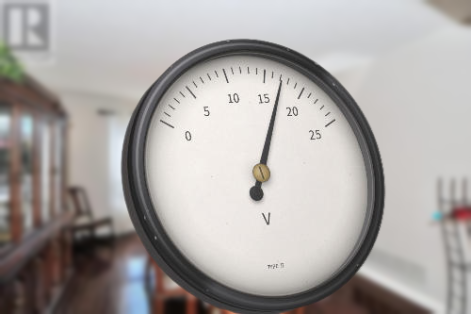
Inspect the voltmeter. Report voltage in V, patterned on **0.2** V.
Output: **17** V
